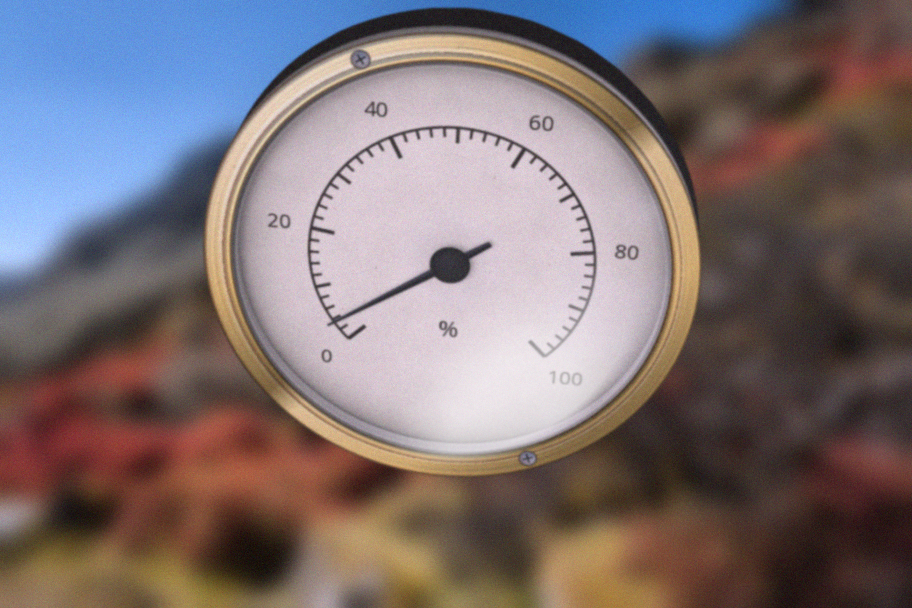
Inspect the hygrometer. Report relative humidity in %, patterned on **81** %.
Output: **4** %
